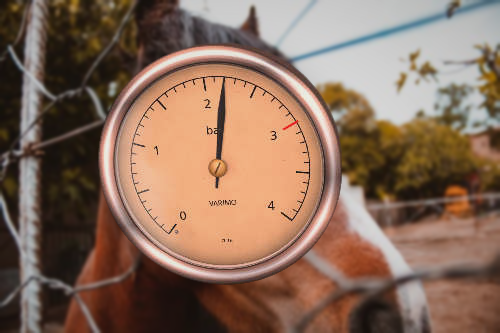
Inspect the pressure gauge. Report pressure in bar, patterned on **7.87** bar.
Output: **2.2** bar
